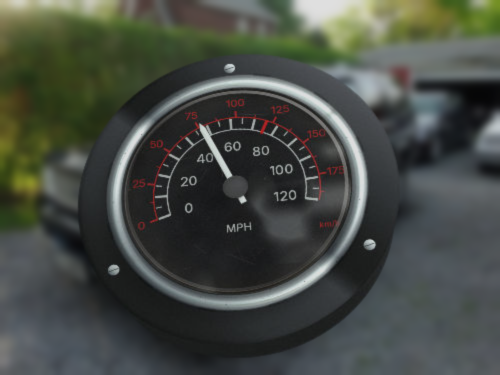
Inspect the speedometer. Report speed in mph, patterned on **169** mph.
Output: **47.5** mph
